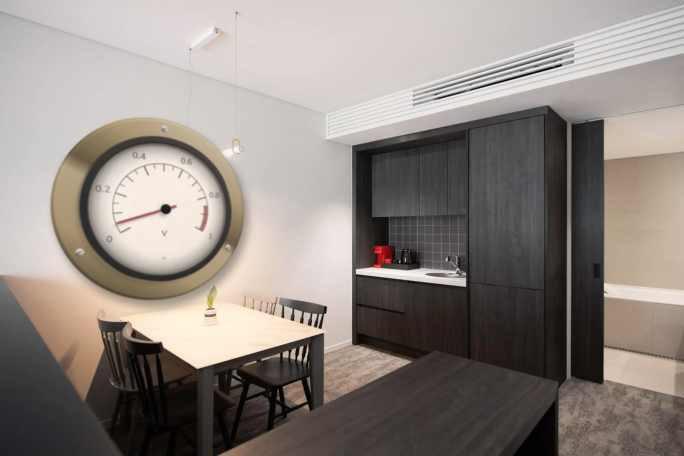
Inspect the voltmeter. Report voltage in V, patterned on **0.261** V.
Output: **0.05** V
